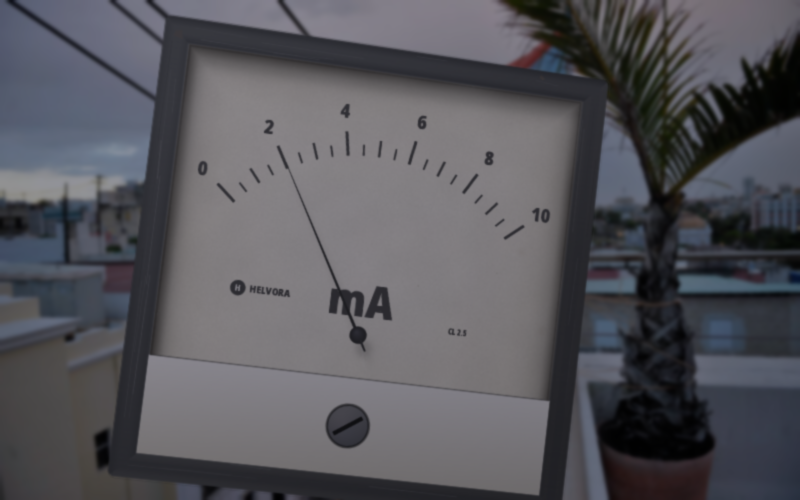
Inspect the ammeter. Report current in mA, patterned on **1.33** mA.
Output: **2** mA
